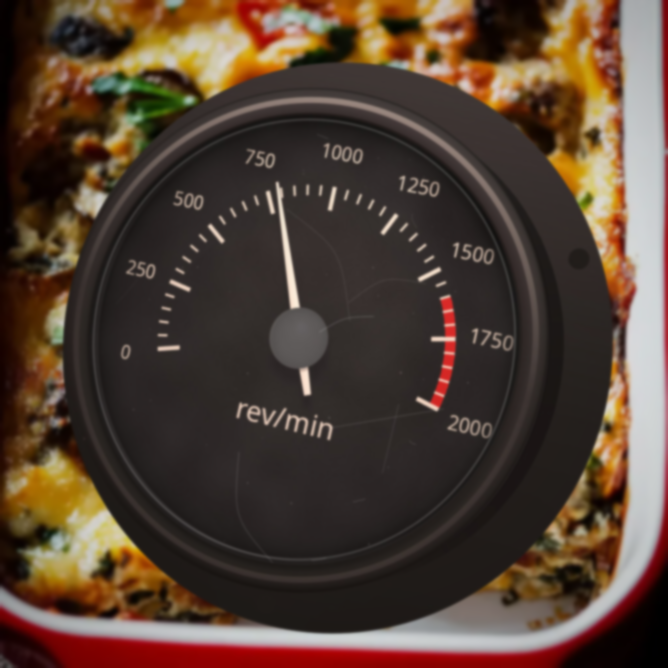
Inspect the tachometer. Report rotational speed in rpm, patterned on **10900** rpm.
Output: **800** rpm
